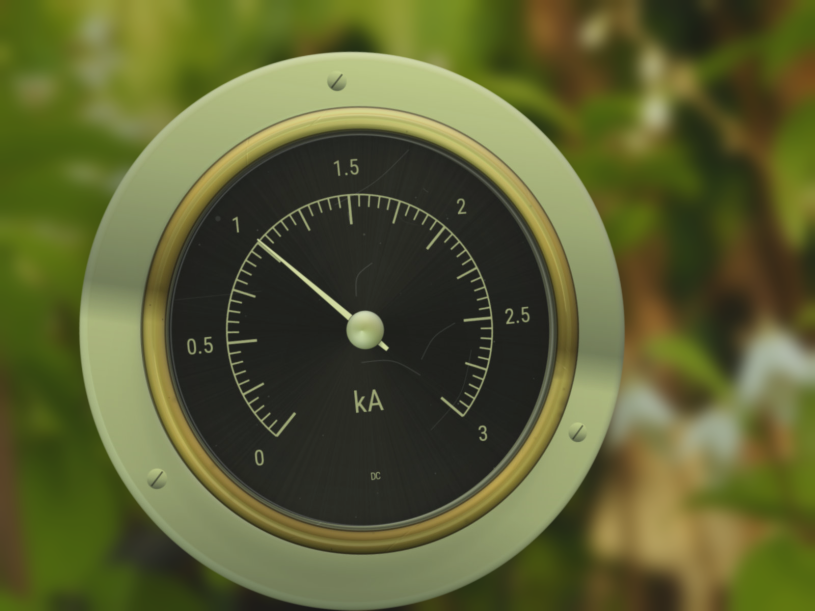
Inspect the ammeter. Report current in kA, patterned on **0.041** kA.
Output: **1** kA
